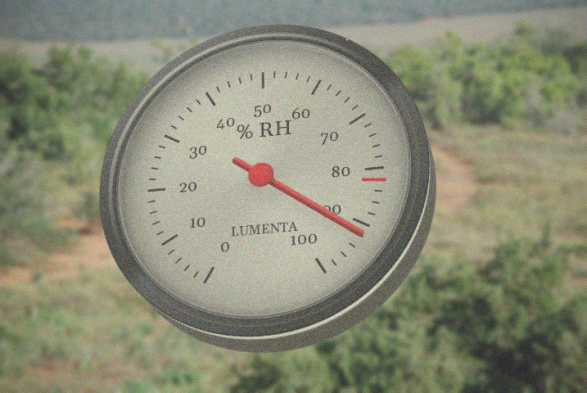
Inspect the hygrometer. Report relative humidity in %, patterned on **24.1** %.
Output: **92** %
